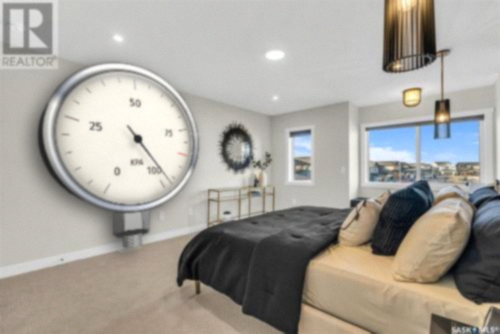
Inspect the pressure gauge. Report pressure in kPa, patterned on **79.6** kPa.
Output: **97.5** kPa
